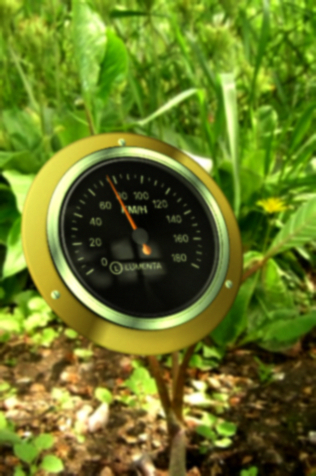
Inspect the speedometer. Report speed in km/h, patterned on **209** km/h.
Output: **75** km/h
